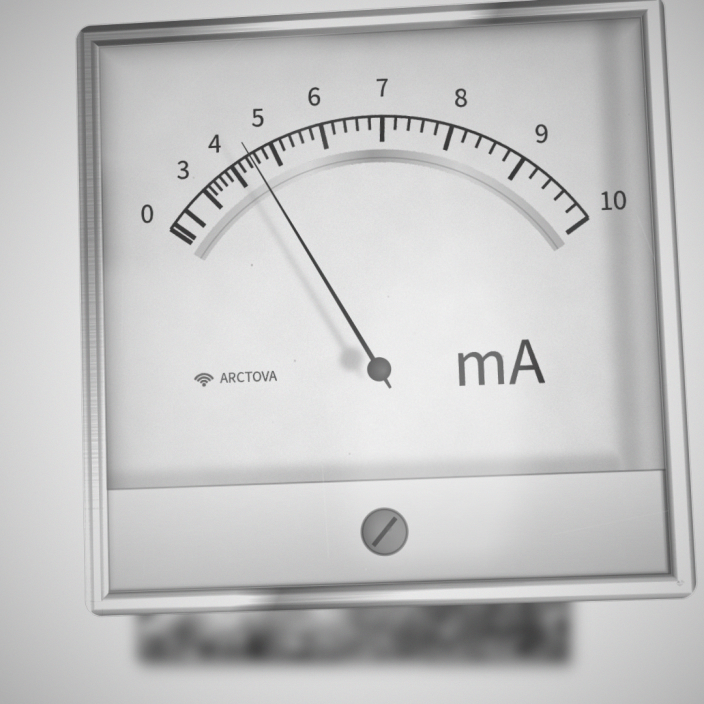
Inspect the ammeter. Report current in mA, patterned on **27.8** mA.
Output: **4.5** mA
